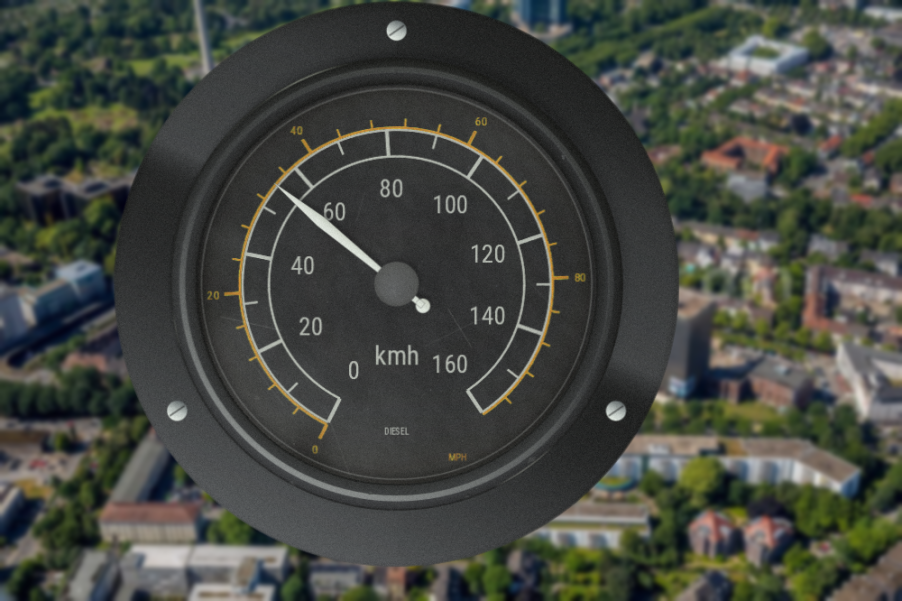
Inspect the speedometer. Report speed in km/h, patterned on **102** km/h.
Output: **55** km/h
